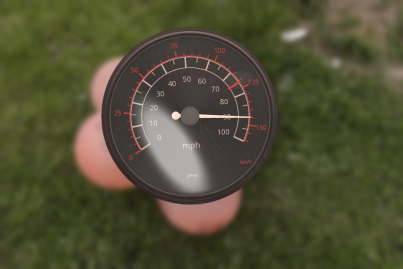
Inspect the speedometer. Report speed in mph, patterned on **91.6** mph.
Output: **90** mph
